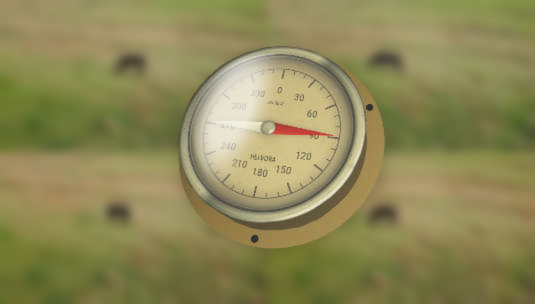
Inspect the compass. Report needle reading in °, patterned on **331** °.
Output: **90** °
